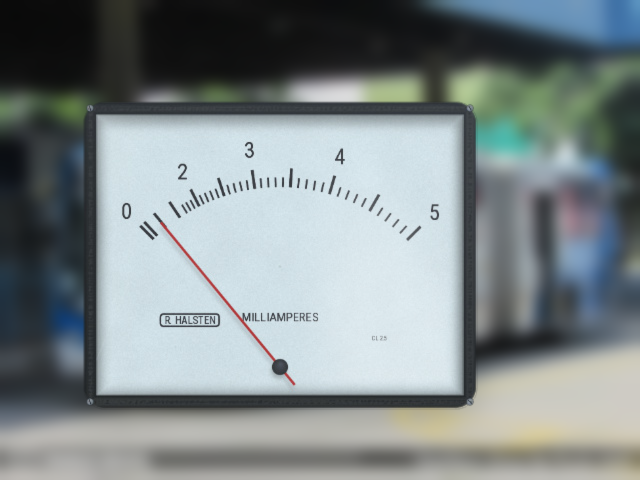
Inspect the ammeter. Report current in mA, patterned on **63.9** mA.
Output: **1** mA
